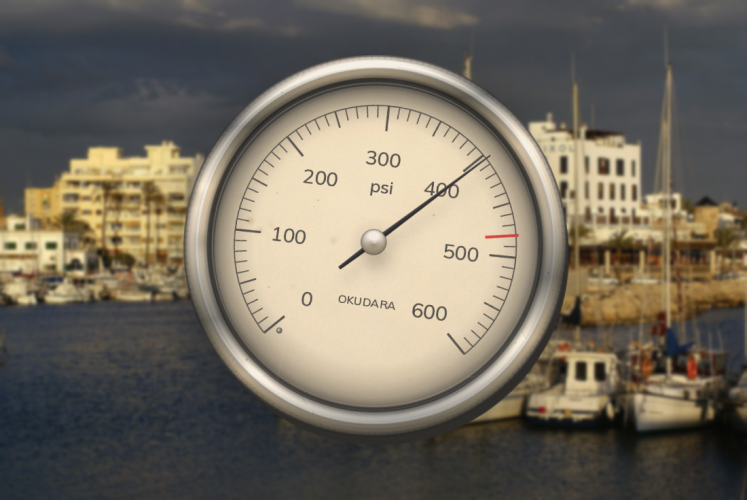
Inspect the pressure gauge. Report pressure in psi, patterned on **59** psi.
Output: **405** psi
